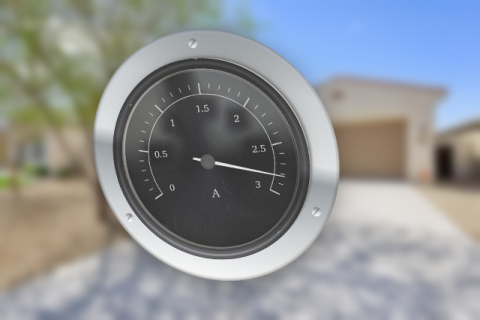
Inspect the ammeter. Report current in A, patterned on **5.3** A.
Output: **2.8** A
